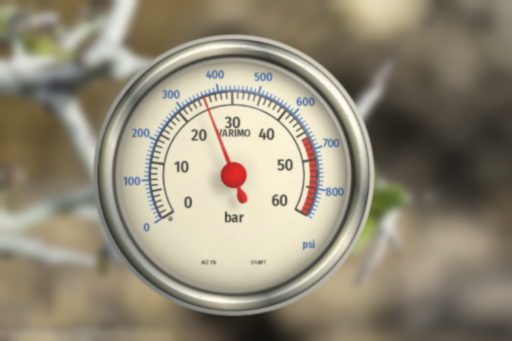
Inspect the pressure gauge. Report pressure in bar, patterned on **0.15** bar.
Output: **25** bar
